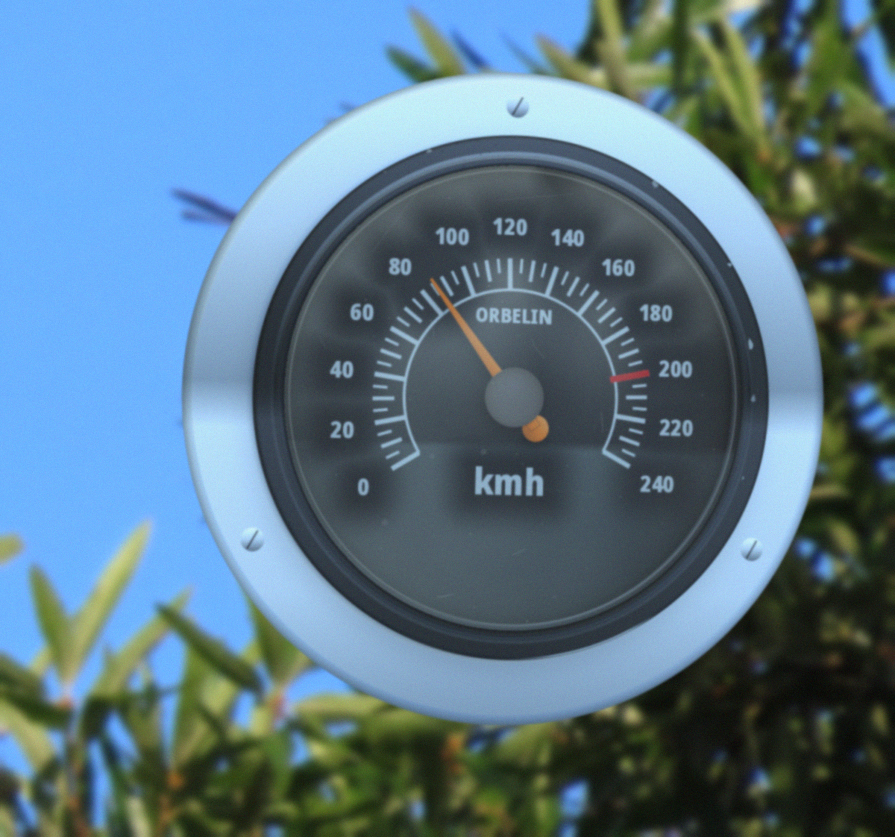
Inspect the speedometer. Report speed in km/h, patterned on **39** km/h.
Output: **85** km/h
